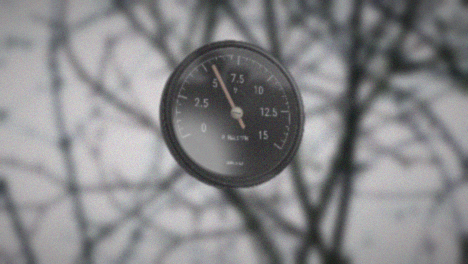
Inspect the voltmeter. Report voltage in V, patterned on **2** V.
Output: **5.5** V
